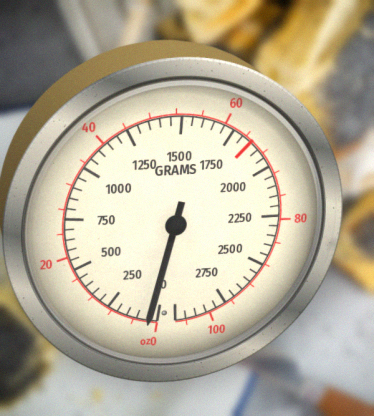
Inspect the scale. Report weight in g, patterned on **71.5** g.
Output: **50** g
